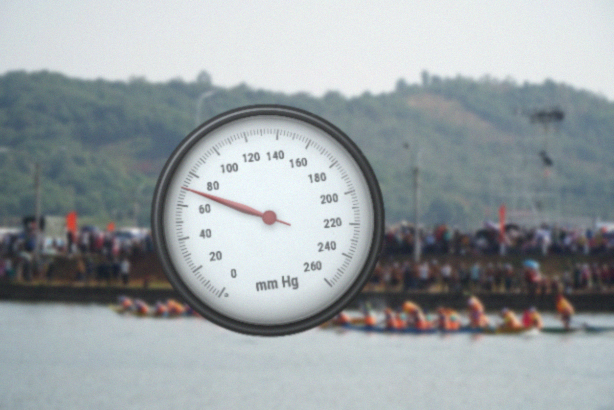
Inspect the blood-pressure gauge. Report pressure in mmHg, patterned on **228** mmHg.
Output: **70** mmHg
